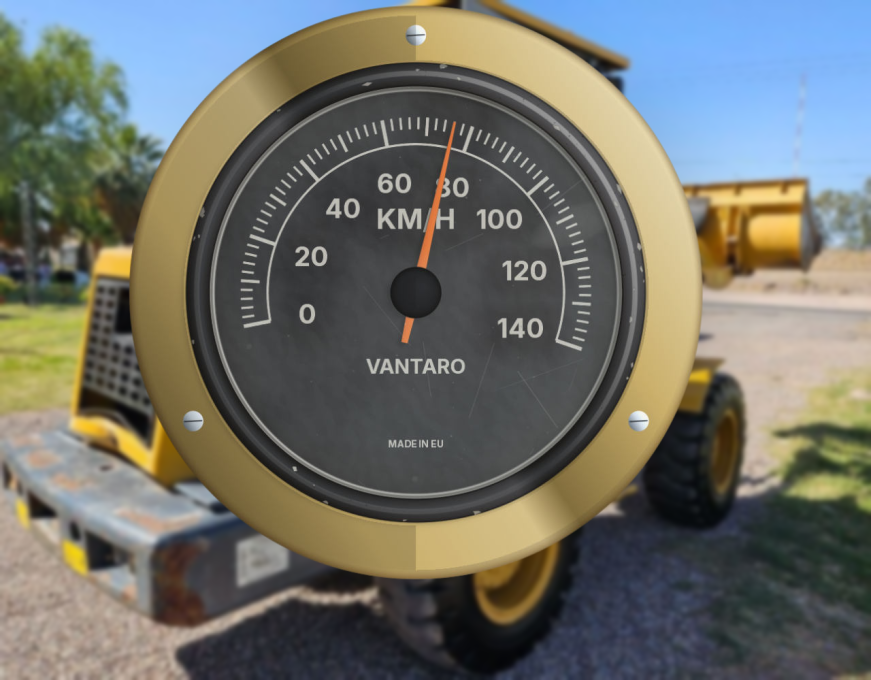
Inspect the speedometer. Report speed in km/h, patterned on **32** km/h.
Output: **76** km/h
